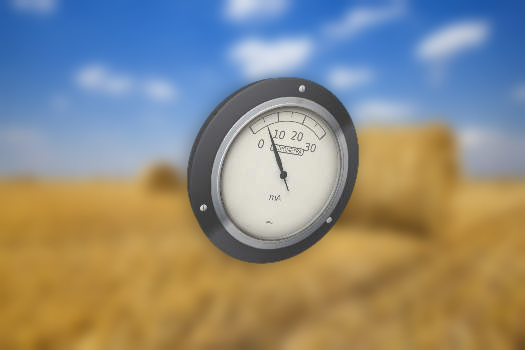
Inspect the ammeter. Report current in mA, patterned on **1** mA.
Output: **5** mA
